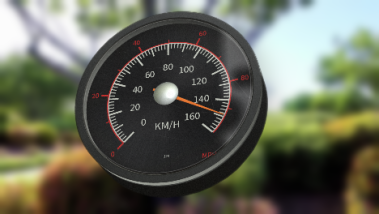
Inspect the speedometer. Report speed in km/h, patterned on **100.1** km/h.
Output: **150** km/h
